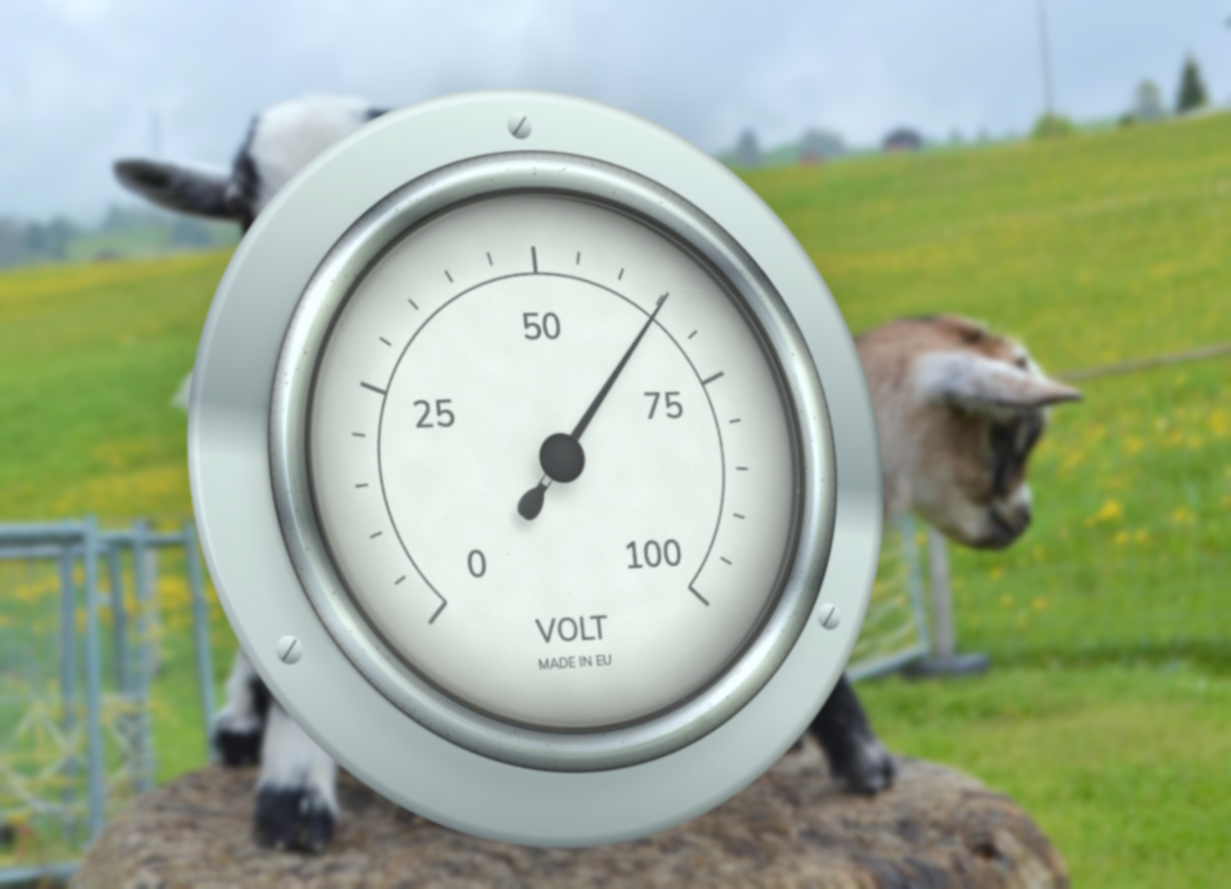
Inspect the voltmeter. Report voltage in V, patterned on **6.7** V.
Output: **65** V
